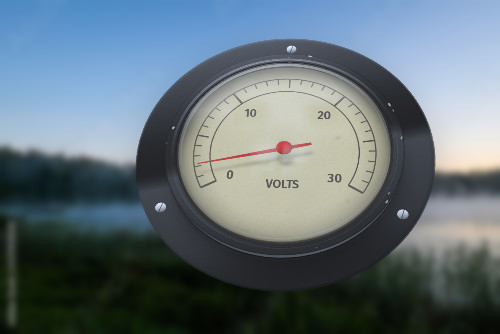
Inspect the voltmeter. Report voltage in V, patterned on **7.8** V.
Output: **2** V
